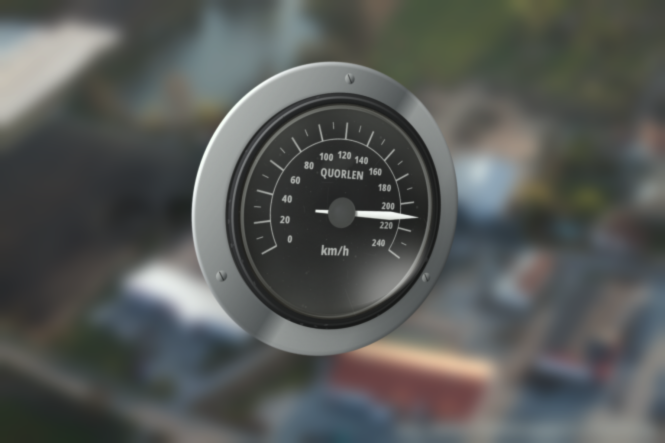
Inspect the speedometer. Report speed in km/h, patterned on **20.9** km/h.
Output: **210** km/h
